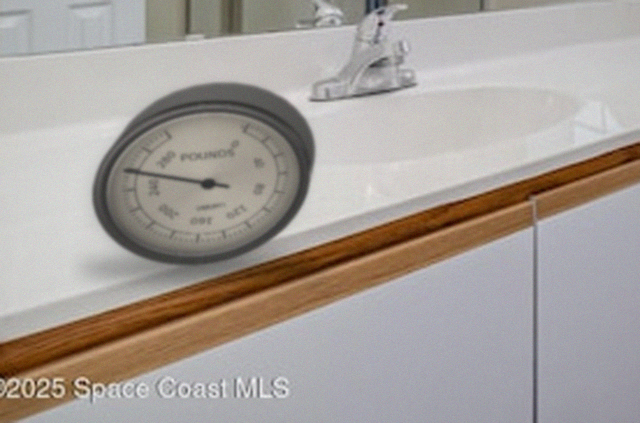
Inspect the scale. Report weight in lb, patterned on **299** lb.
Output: **260** lb
